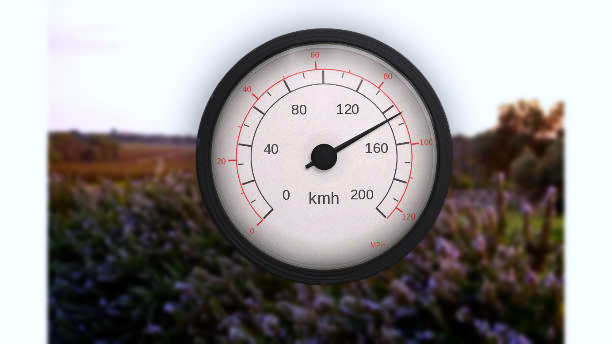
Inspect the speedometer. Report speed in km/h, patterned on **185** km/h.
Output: **145** km/h
